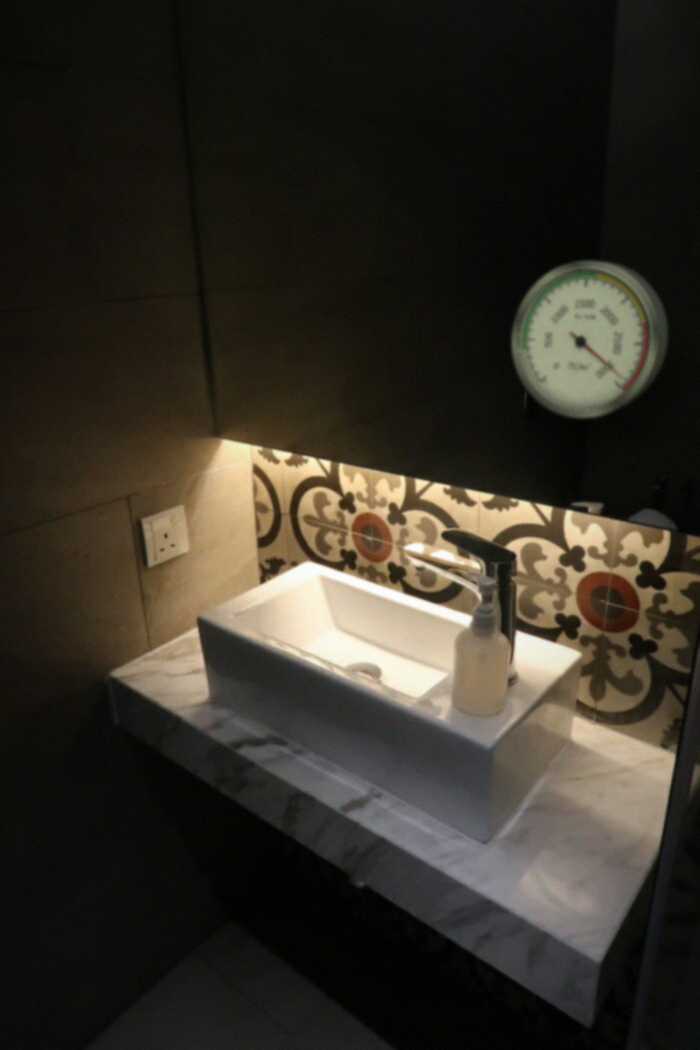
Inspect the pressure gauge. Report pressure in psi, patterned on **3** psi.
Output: **2900** psi
